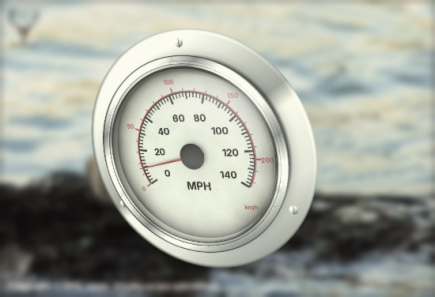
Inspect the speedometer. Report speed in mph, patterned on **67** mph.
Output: **10** mph
